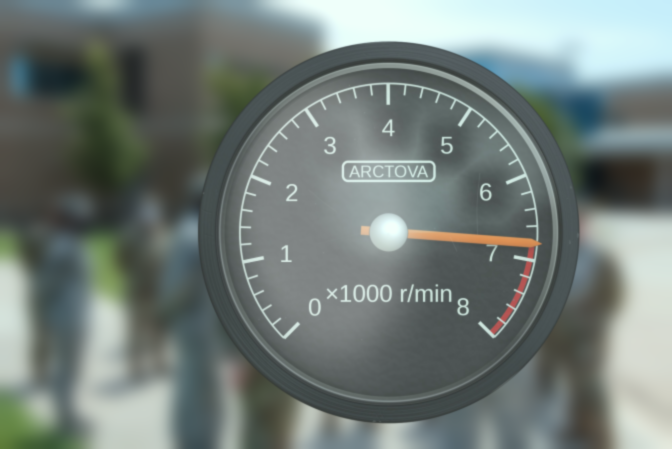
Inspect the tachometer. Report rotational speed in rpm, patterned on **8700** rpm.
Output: **6800** rpm
